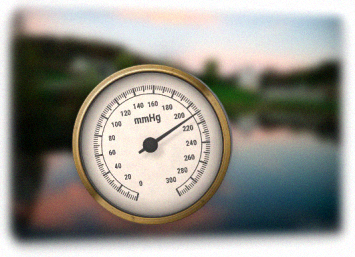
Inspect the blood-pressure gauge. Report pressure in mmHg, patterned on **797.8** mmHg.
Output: **210** mmHg
